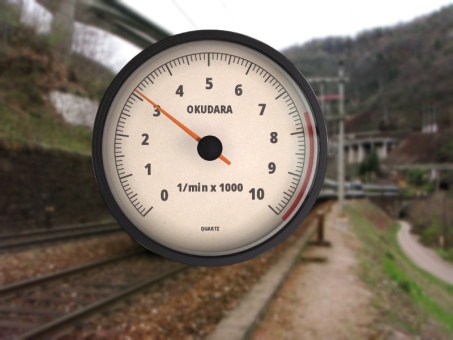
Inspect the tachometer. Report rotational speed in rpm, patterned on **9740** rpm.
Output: **3100** rpm
